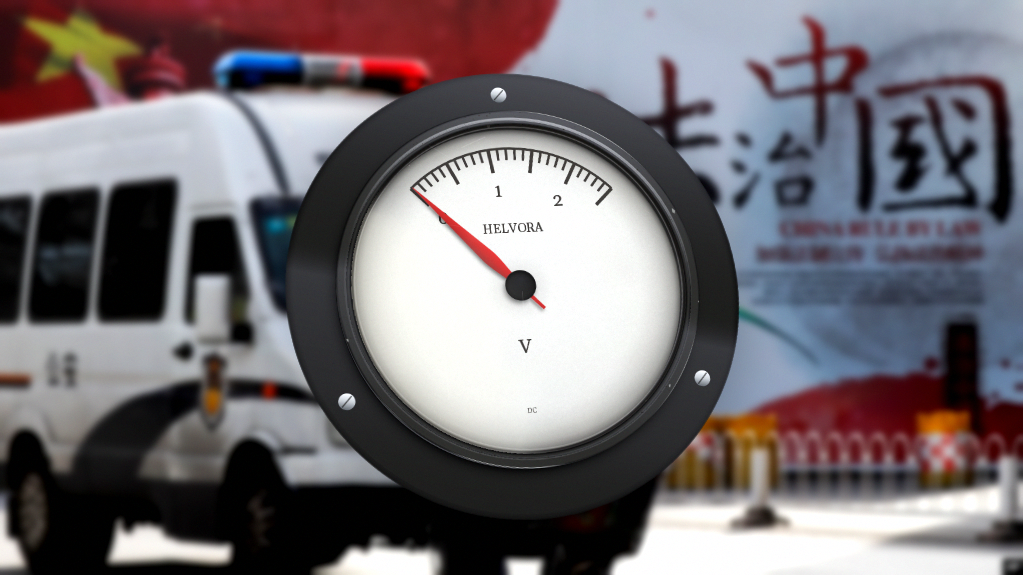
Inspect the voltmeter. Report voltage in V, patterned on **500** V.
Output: **0** V
